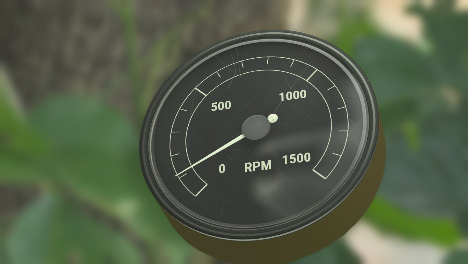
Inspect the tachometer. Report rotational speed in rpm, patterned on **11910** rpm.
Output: **100** rpm
